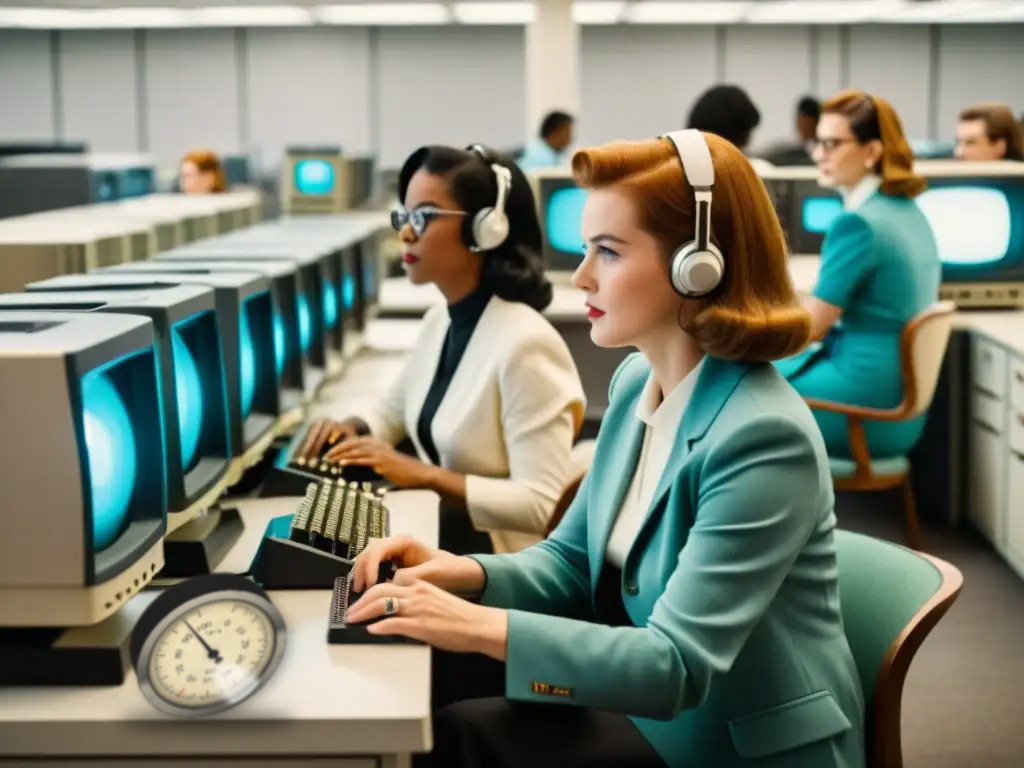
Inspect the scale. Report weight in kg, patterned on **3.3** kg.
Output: **95** kg
